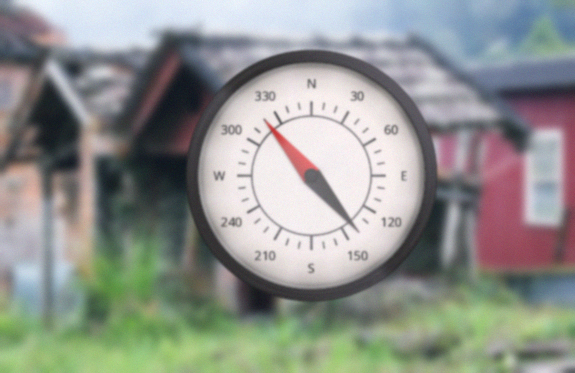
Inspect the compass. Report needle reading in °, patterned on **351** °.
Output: **320** °
